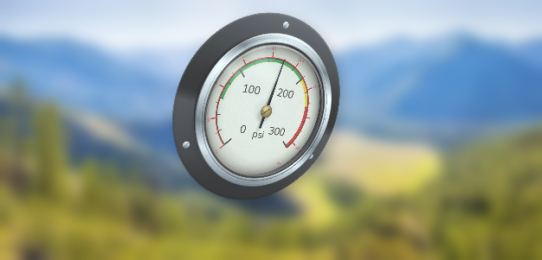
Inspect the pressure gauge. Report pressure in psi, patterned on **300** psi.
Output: **160** psi
